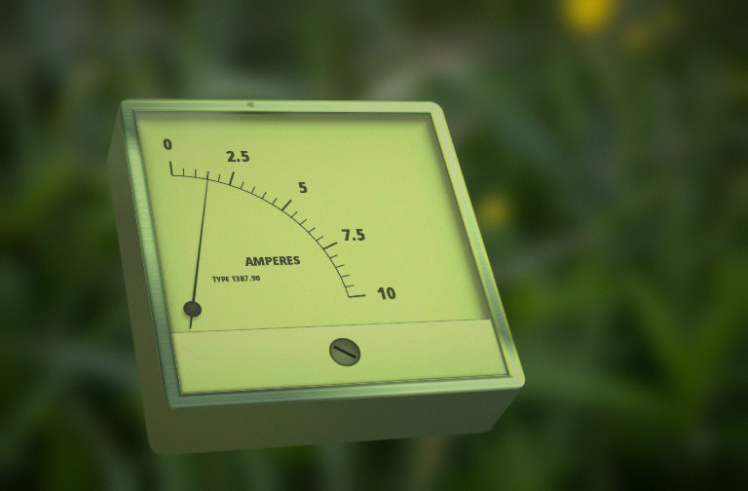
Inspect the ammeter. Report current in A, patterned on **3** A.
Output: **1.5** A
